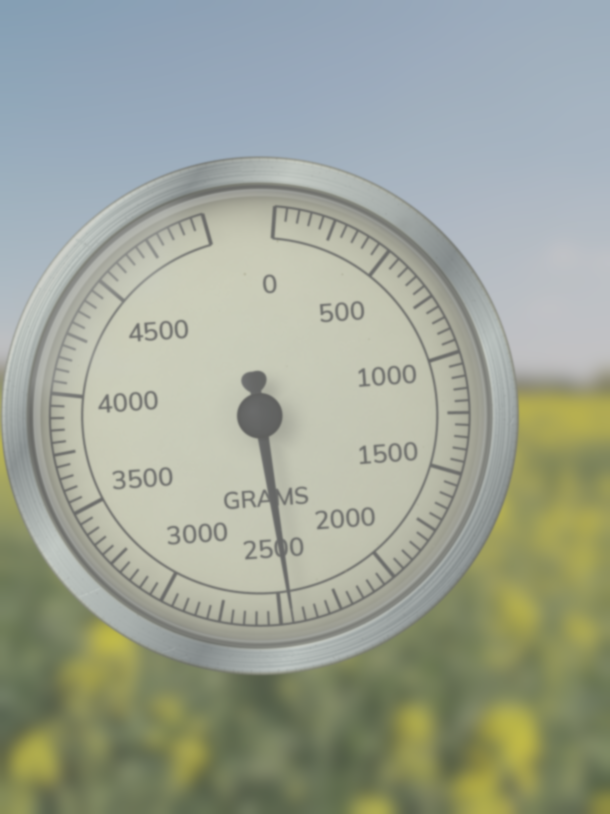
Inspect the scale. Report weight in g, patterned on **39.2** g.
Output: **2450** g
